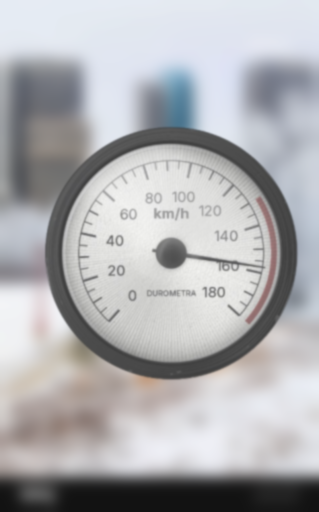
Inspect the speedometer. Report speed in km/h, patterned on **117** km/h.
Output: **157.5** km/h
